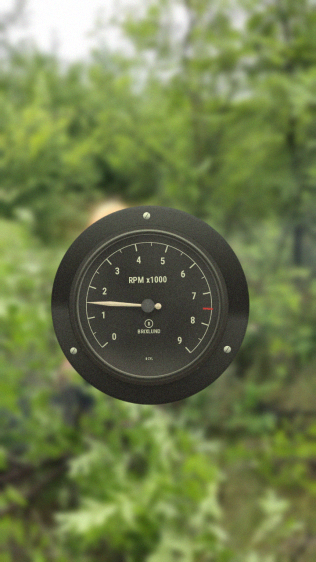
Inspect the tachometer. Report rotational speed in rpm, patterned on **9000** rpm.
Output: **1500** rpm
